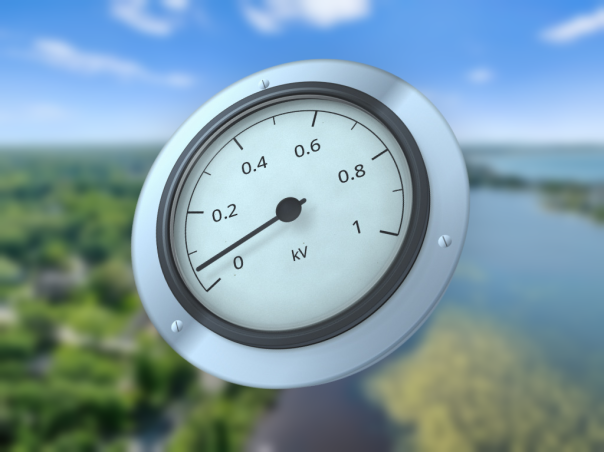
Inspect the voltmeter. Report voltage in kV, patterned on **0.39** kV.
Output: **0.05** kV
